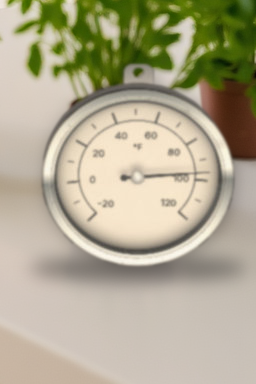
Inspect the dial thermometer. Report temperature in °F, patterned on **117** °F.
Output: **95** °F
